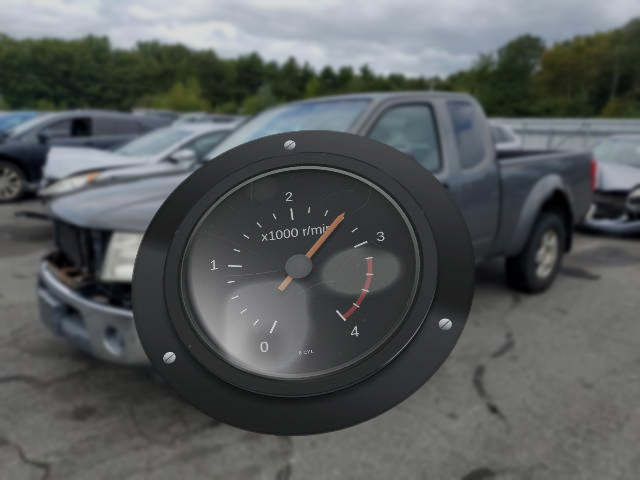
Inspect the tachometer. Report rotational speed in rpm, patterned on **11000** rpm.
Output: **2600** rpm
